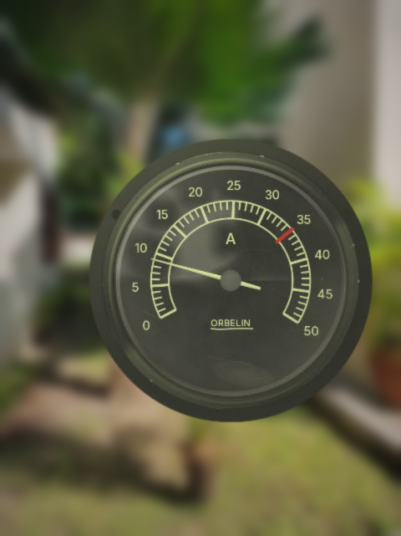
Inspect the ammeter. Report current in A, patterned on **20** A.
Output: **9** A
